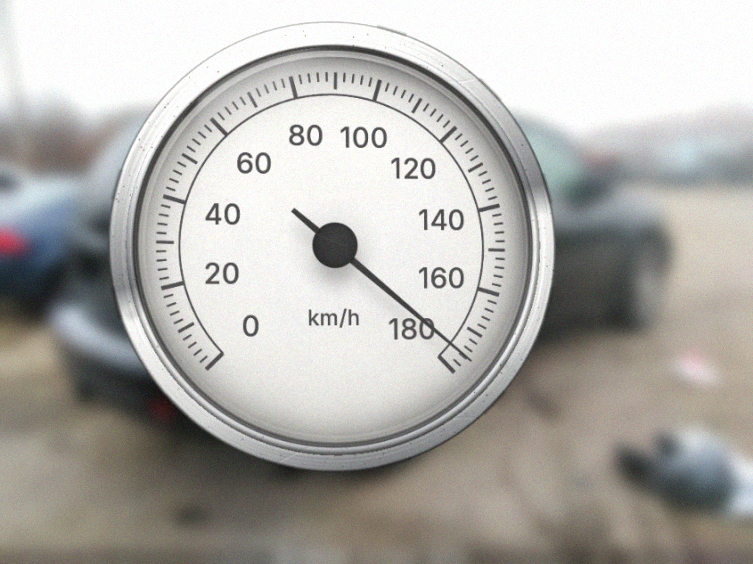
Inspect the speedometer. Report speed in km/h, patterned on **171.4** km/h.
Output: **176** km/h
